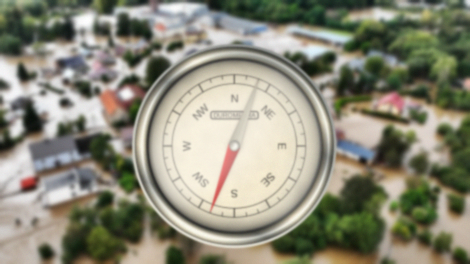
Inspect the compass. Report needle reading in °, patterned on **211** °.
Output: **200** °
